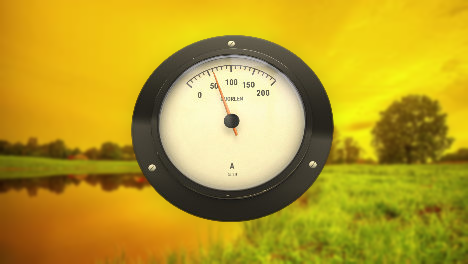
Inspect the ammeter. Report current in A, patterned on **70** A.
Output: **60** A
